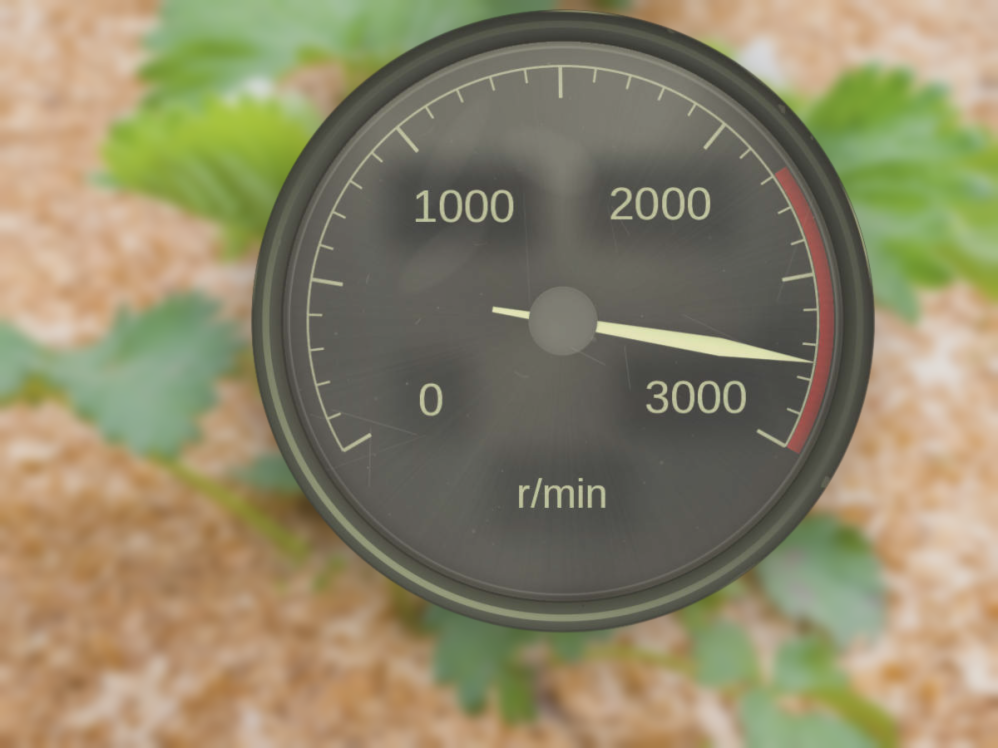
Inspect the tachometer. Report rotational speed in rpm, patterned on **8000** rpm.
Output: **2750** rpm
